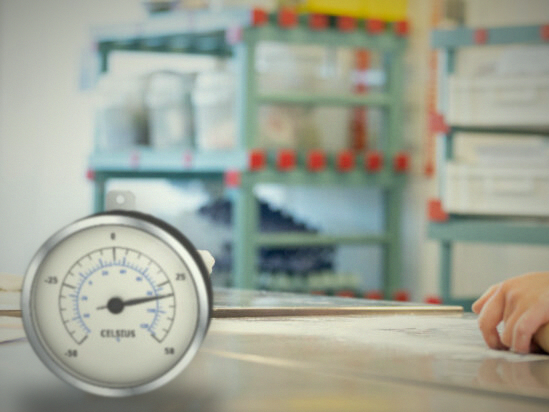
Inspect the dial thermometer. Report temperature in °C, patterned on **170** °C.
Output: **30** °C
